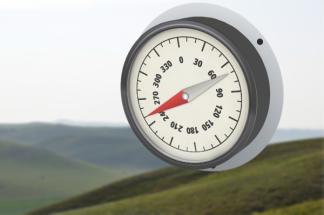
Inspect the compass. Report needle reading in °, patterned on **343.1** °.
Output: **250** °
